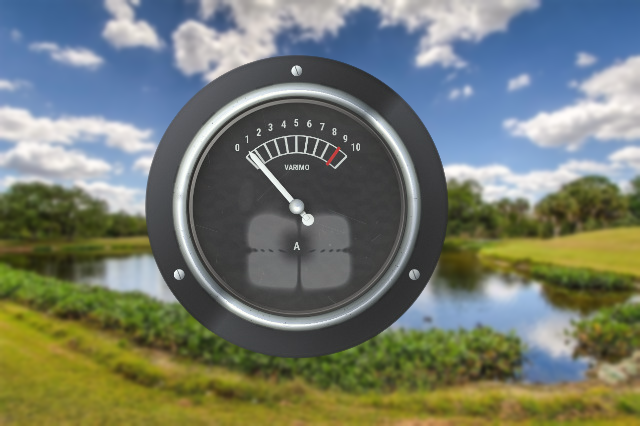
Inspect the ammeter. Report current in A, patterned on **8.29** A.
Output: **0.5** A
